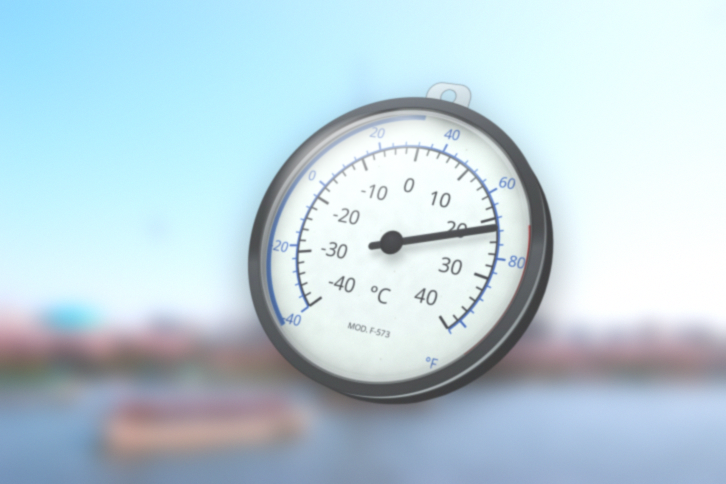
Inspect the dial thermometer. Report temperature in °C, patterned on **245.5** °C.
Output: **22** °C
